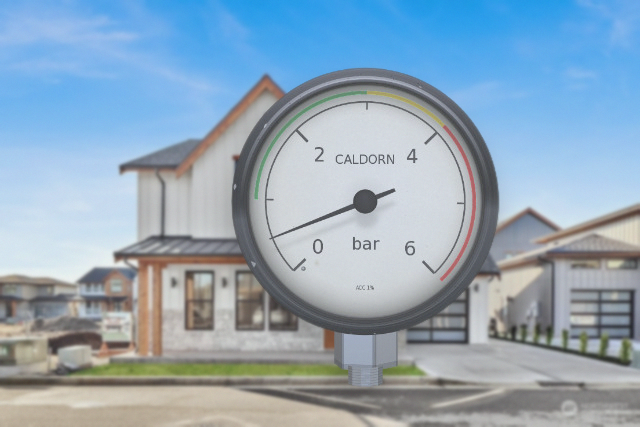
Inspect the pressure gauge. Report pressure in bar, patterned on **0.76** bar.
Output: **0.5** bar
